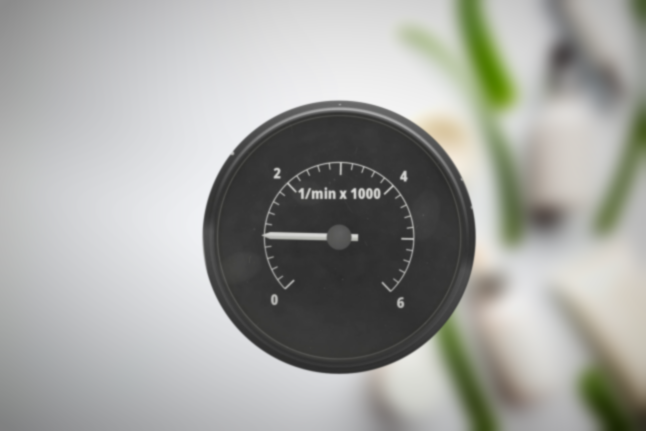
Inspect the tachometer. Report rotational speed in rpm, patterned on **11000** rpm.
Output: **1000** rpm
